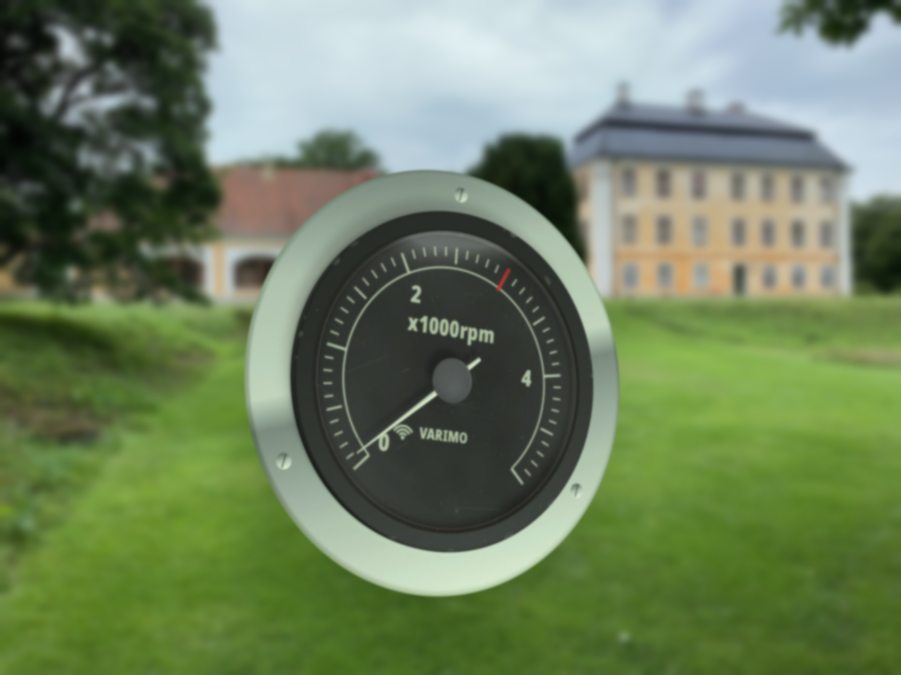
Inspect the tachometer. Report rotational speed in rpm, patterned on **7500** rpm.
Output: **100** rpm
